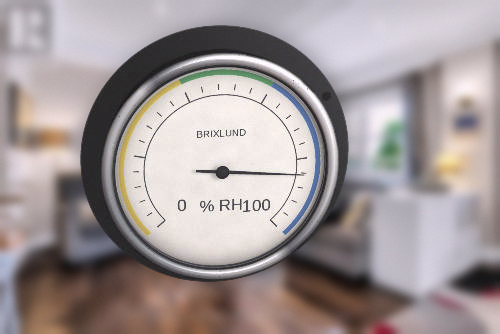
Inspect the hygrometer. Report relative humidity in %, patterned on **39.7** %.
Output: **84** %
